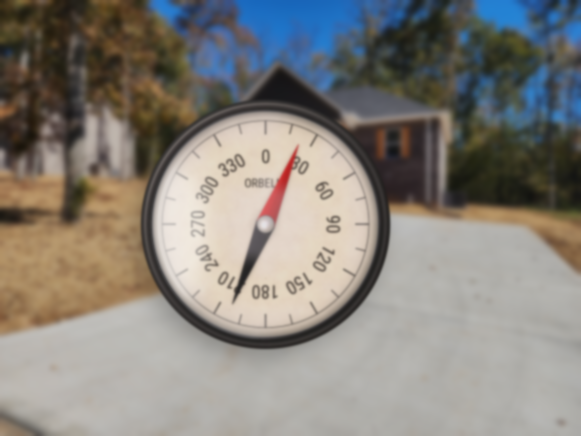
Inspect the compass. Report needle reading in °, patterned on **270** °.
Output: **22.5** °
